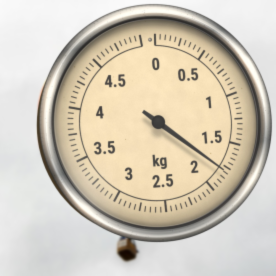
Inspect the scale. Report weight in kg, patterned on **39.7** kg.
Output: **1.8** kg
